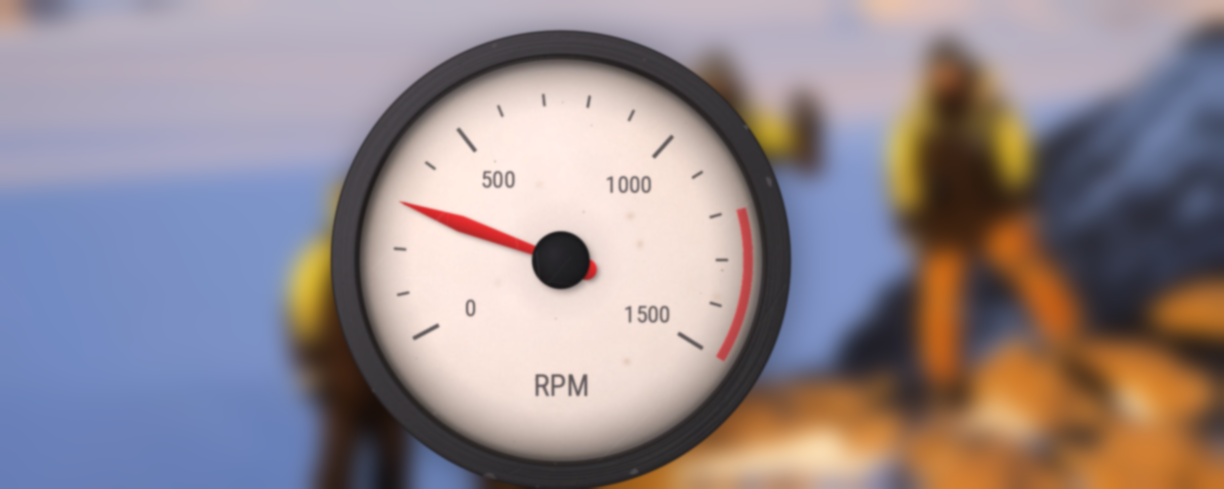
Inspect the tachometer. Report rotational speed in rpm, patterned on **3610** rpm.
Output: **300** rpm
